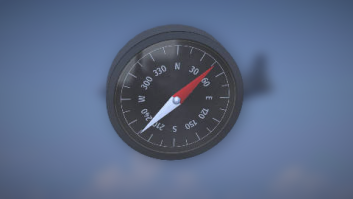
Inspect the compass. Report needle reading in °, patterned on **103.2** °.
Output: **45** °
